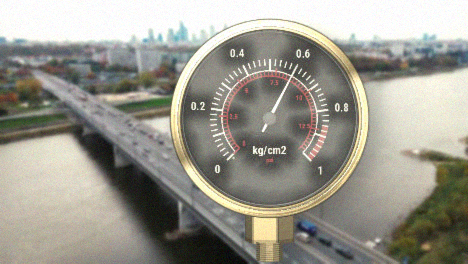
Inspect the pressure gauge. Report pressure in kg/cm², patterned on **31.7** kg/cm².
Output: **0.6** kg/cm²
